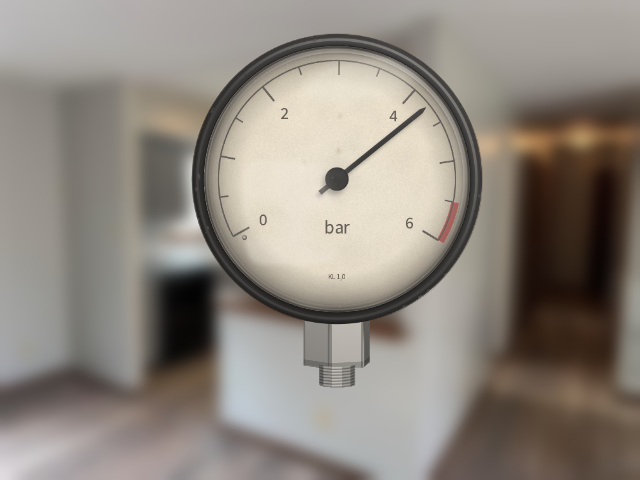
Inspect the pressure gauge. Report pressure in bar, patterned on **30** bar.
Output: **4.25** bar
